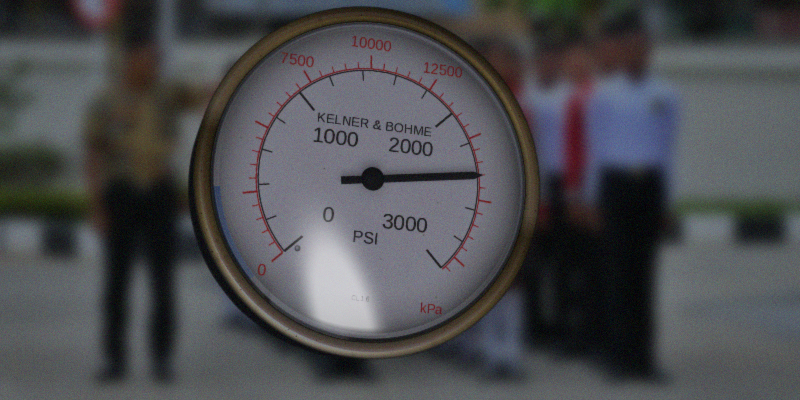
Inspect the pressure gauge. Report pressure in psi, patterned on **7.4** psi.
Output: **2400** psi
